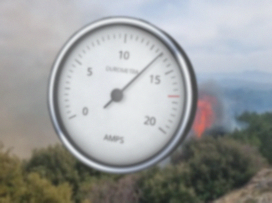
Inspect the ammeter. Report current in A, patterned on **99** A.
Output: **13.5** A
